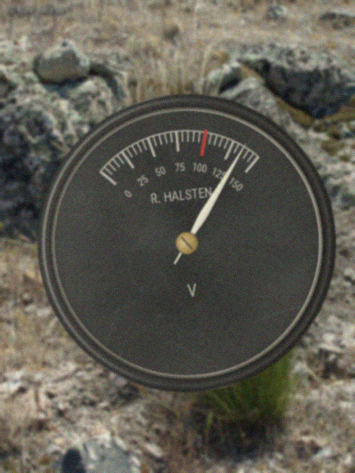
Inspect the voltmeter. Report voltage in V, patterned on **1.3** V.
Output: **135** V
